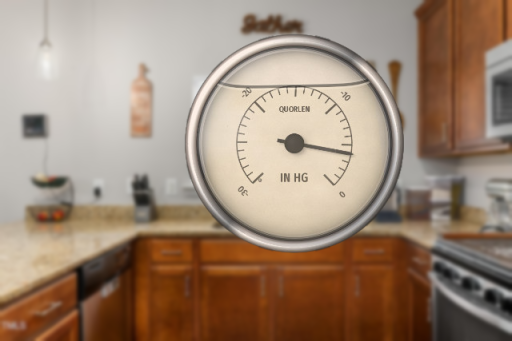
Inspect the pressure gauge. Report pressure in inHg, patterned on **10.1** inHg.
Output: **-4** inHg
